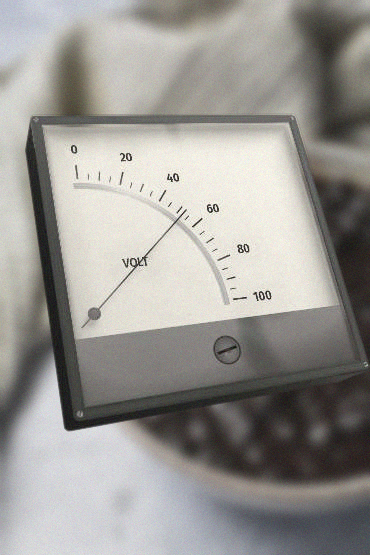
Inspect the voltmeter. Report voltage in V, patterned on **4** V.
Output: **52.5** V
